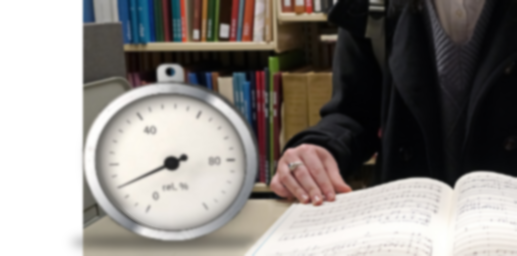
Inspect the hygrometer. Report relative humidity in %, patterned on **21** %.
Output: **12** %
